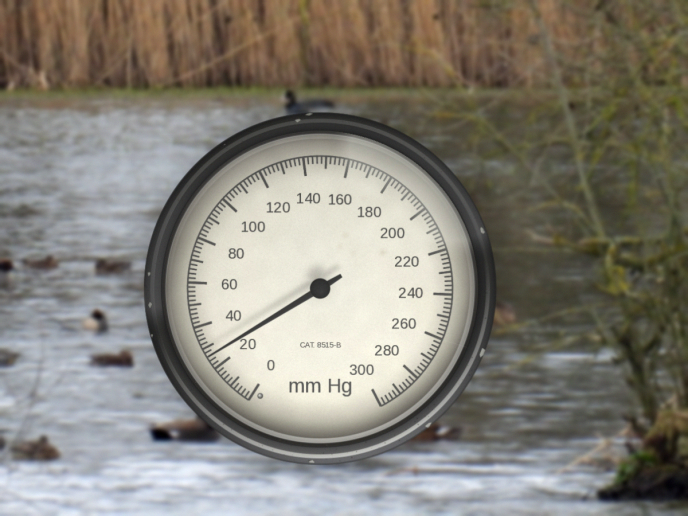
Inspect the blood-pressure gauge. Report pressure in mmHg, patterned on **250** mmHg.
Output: **26** mmHg
